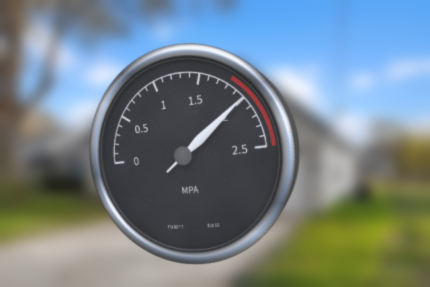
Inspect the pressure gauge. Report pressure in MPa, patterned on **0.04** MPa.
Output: **2** MPa
